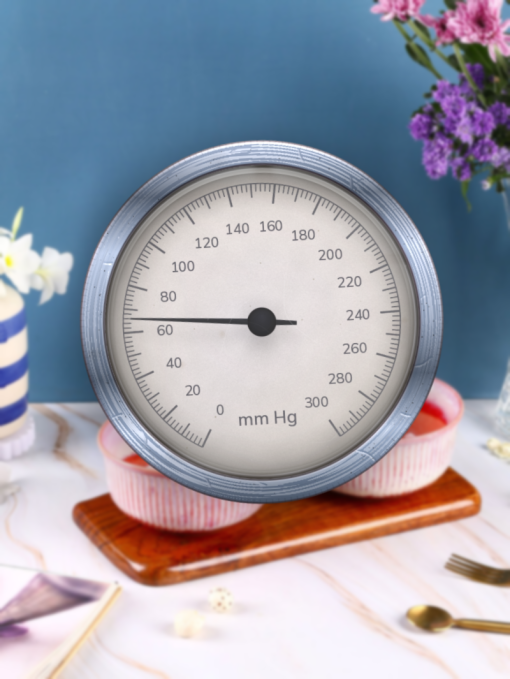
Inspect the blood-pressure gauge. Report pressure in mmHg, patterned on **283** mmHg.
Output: **66** mmHg
